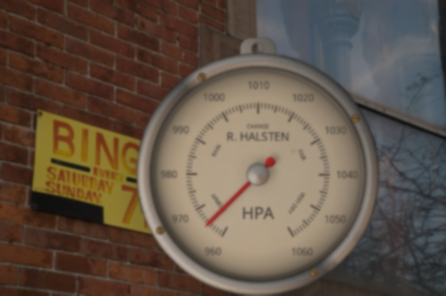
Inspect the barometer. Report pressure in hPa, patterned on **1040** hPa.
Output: **965** hPa
